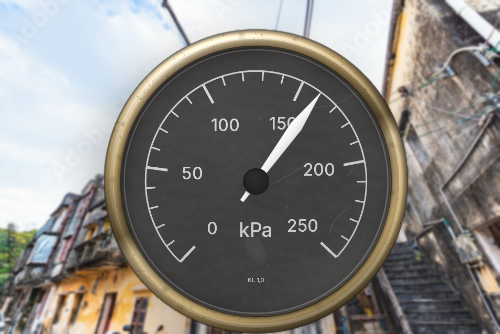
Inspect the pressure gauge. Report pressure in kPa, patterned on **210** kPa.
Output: **160** kPa
